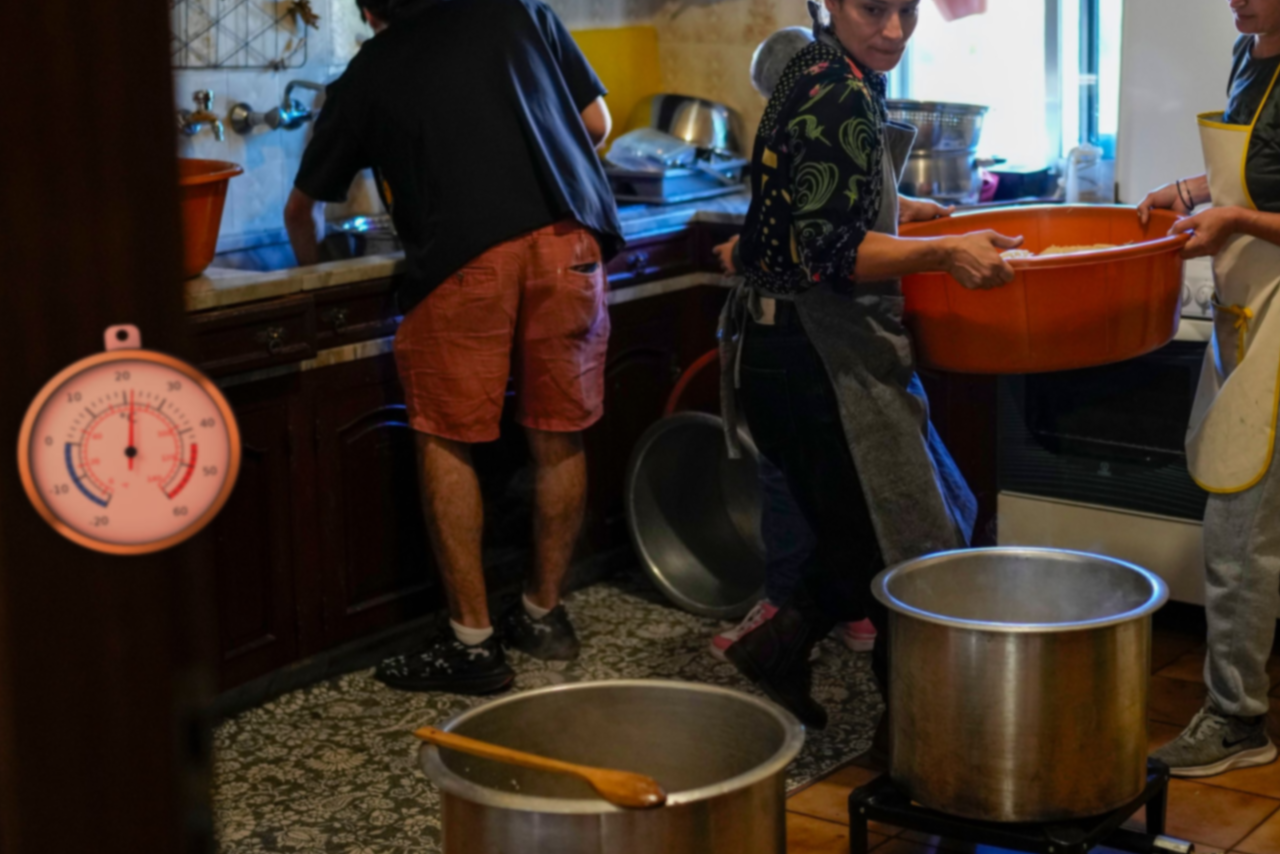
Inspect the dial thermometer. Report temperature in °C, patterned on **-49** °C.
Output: **22** °C
